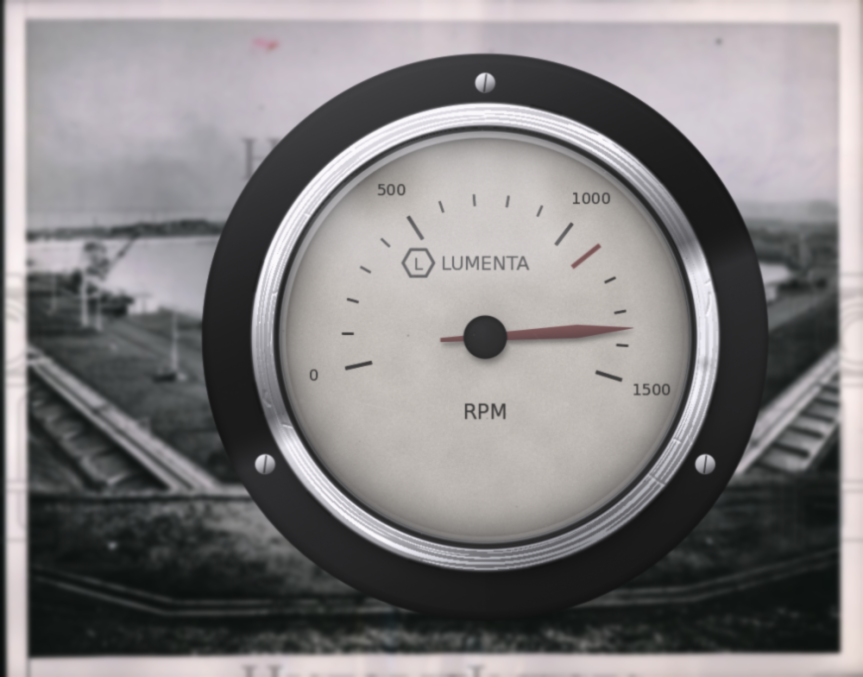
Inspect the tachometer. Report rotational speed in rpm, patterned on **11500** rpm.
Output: **1350** rpm
